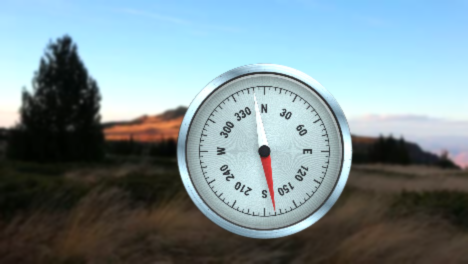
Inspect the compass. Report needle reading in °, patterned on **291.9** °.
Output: **170** °
